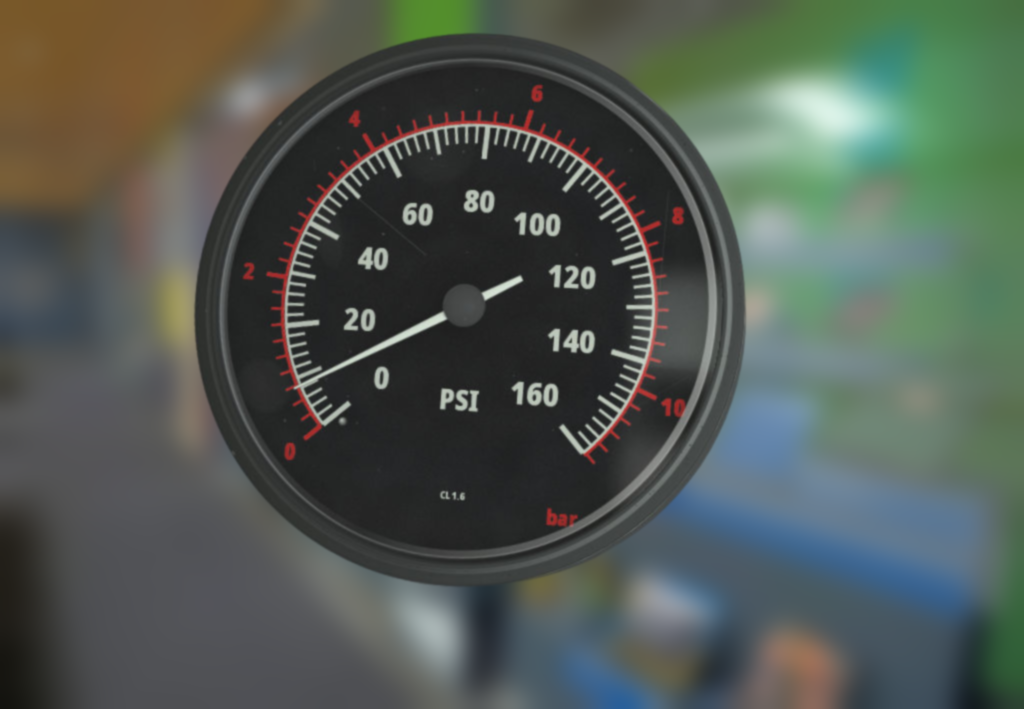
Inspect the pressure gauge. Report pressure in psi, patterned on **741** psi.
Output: **8** psi
